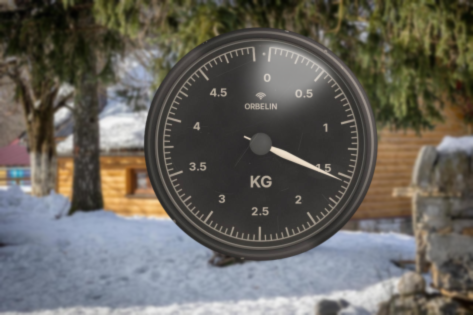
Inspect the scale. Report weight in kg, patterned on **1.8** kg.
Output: **1.55** kg
